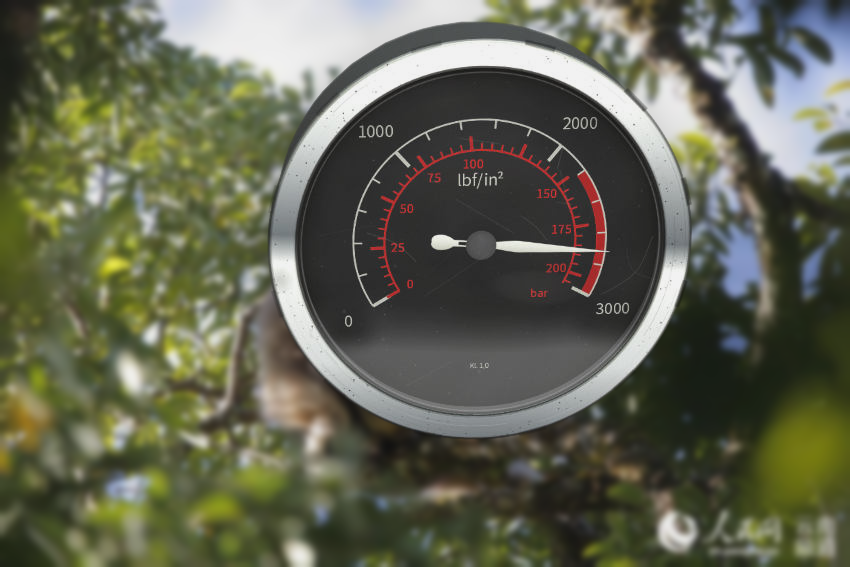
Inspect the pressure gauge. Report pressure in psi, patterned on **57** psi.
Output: **2700** psi
